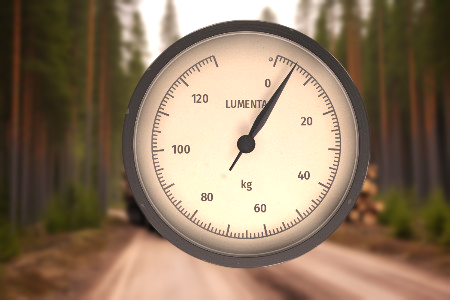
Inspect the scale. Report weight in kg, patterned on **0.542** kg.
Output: **5** kg
